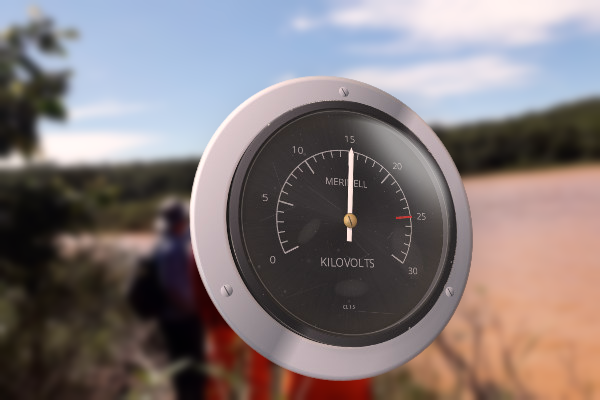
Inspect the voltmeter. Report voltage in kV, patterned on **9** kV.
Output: **15** kV
